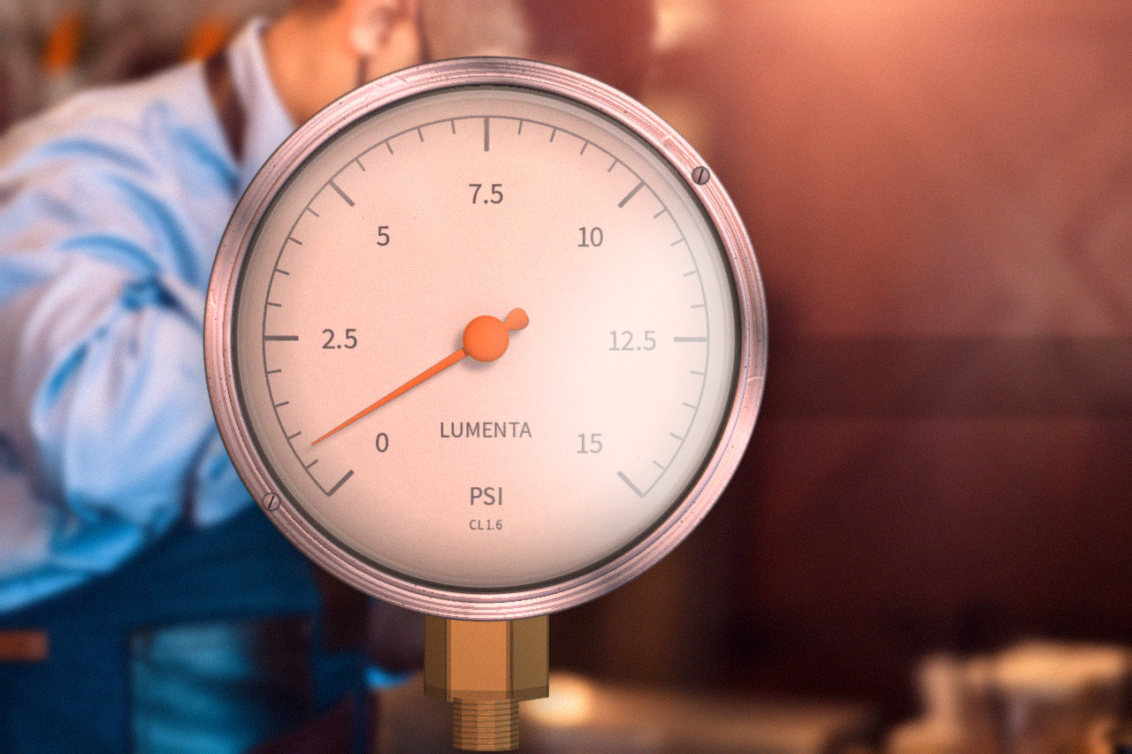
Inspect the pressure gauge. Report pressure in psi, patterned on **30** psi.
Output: **0.75** psi
